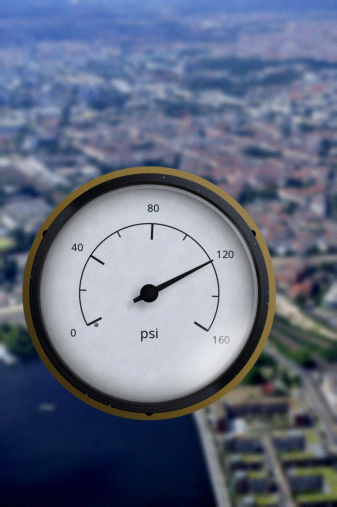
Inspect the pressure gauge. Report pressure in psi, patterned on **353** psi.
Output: **120** psi
